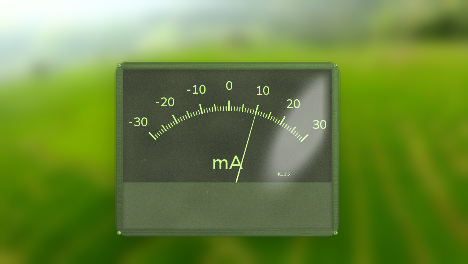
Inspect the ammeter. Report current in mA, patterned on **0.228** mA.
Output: **10** mA
